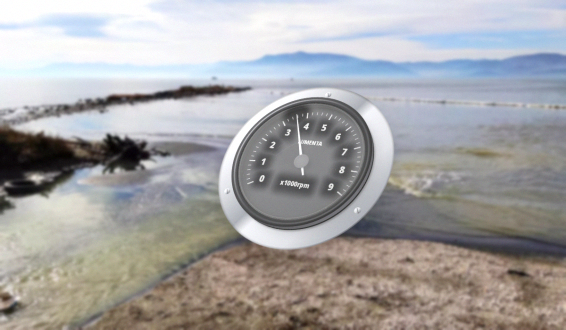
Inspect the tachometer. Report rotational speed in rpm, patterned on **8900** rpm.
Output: **3600** rpm
